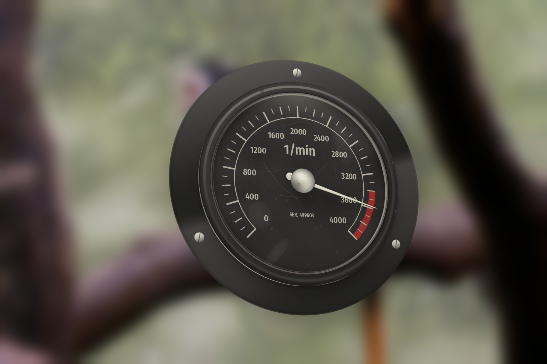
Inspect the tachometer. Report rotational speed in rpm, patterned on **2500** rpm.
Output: **3600** rpm
